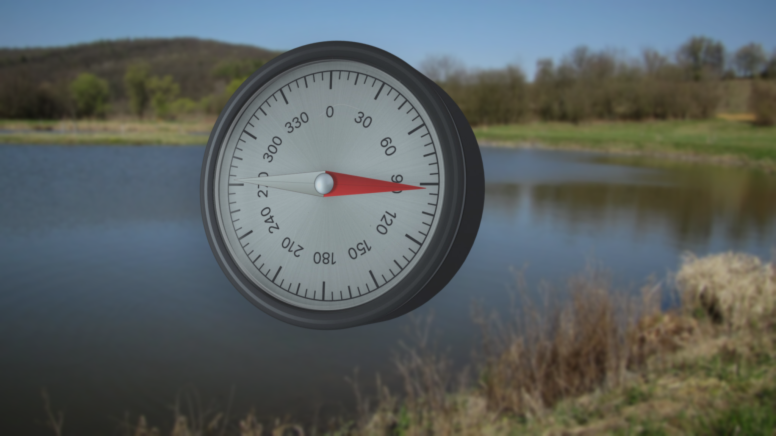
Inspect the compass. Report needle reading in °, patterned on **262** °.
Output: **92.5** °
